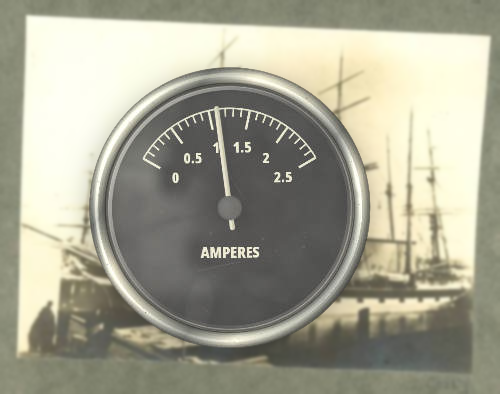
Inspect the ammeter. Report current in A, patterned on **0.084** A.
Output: **1.1** A
